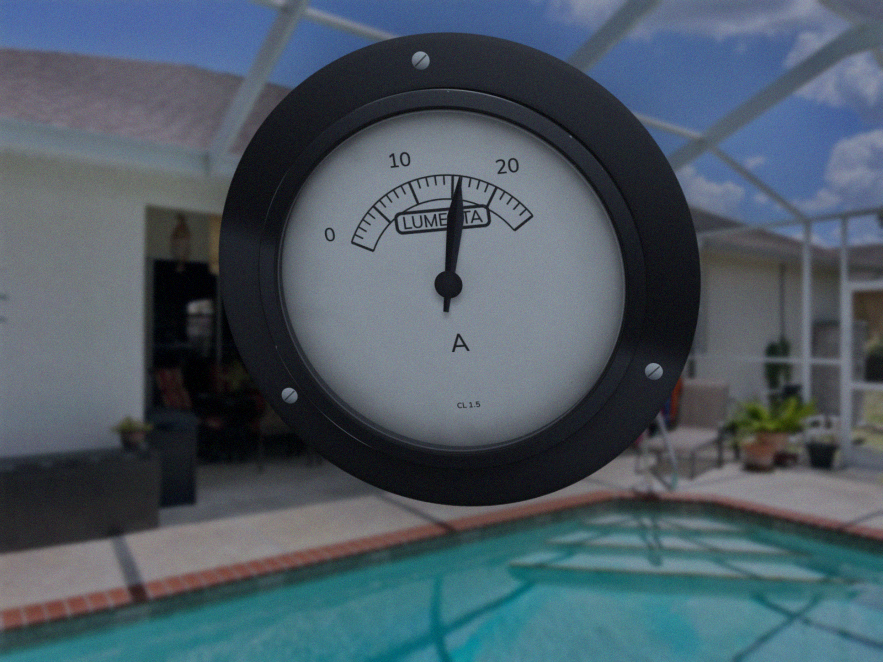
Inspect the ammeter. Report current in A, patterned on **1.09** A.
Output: **16** A
